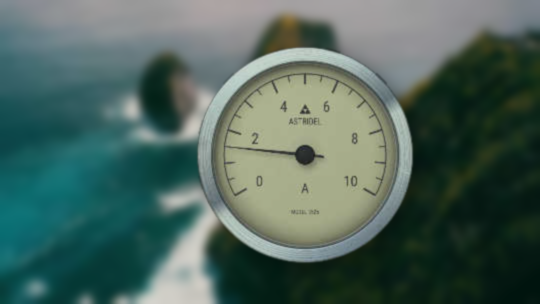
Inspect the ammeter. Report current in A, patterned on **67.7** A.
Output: **1.5** A
